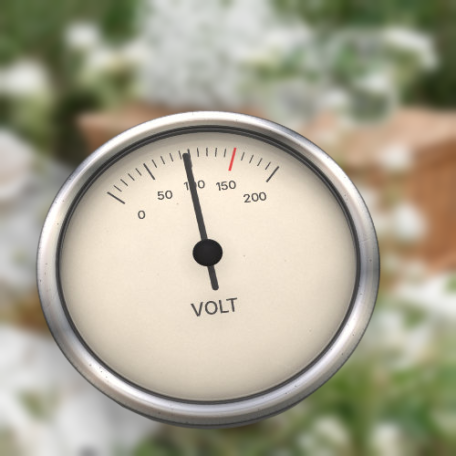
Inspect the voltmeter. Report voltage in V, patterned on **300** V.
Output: **95** V
